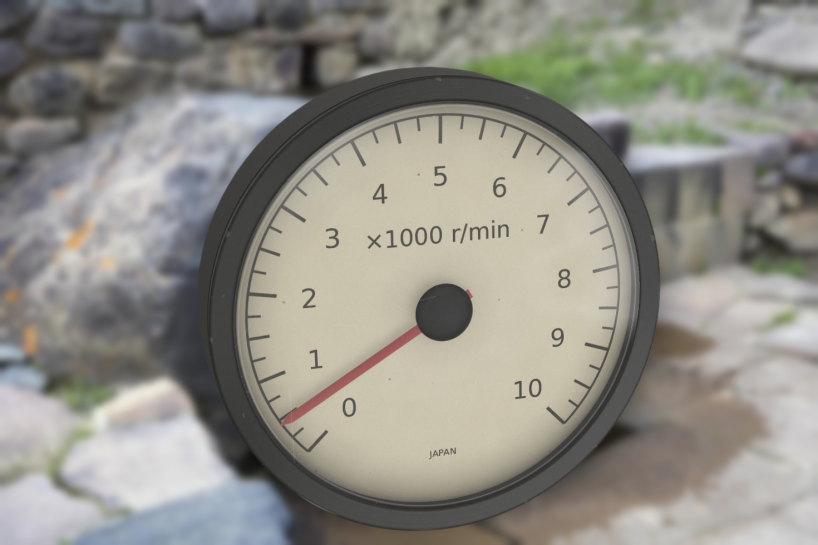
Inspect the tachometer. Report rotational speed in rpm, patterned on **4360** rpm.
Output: **500** rpm
